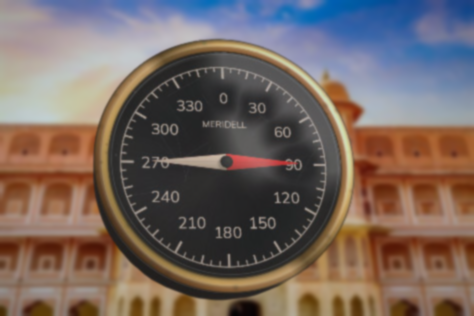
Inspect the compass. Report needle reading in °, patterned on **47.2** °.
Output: **90** °
